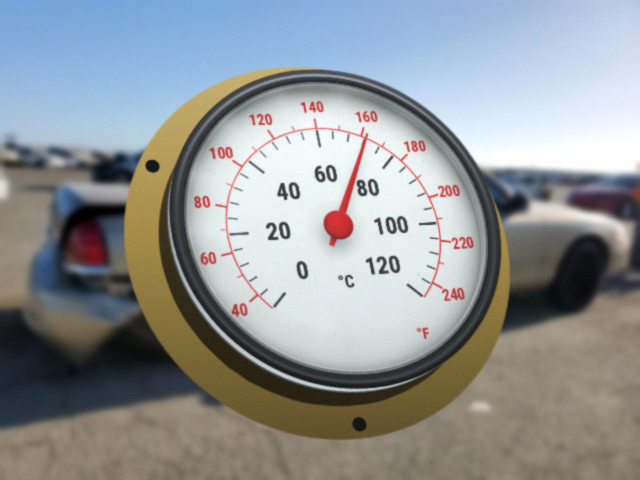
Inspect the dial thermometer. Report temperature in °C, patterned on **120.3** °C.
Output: **72** °C
